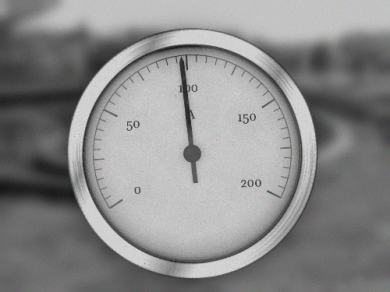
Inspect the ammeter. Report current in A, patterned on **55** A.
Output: **97.5** A
